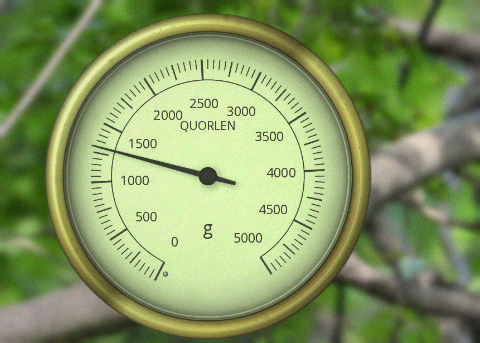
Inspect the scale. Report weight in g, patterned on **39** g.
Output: **1300** g
